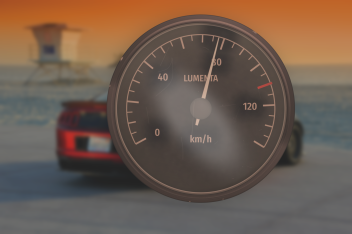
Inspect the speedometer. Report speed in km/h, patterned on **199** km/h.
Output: **77.5** km/h
